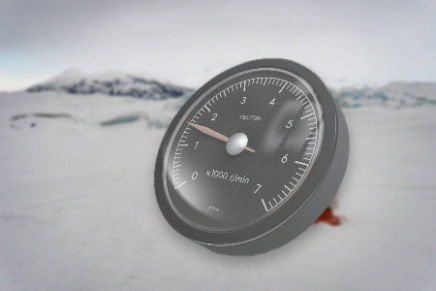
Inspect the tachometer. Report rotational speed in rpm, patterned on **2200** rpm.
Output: **1500** rpm
